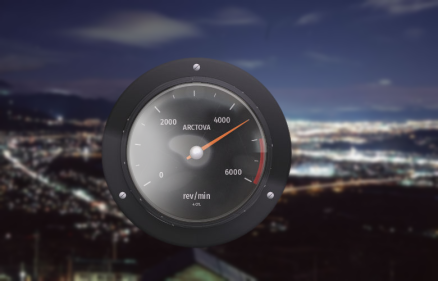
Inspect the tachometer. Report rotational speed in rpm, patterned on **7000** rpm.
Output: **4500** rpm
